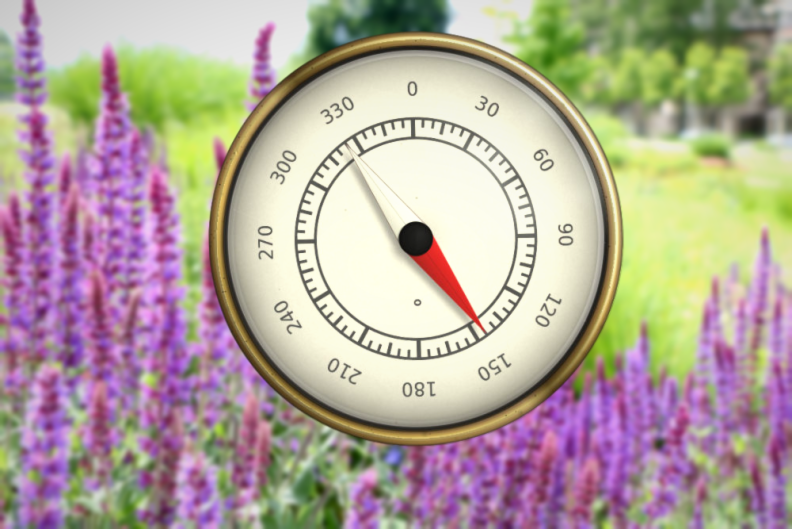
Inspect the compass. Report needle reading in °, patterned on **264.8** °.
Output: **145** °
